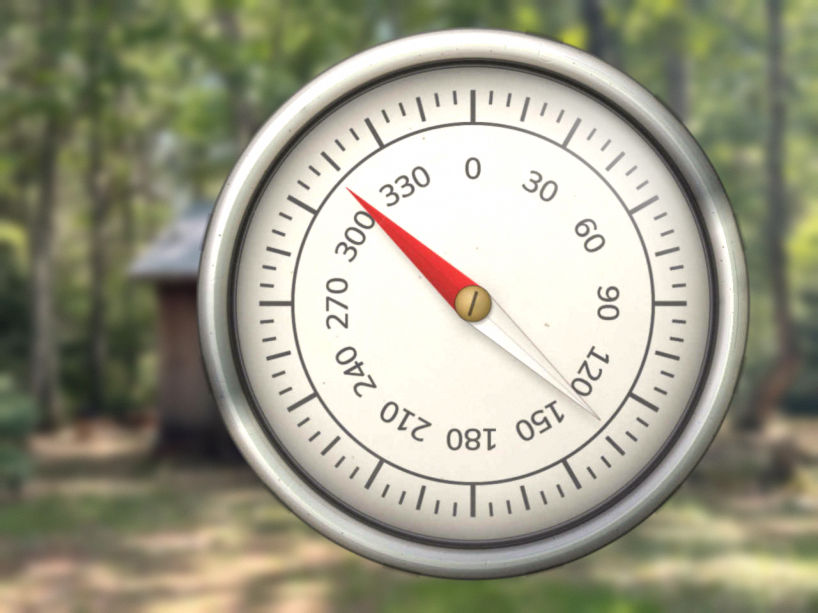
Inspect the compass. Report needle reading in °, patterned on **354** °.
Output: **312.5** °
